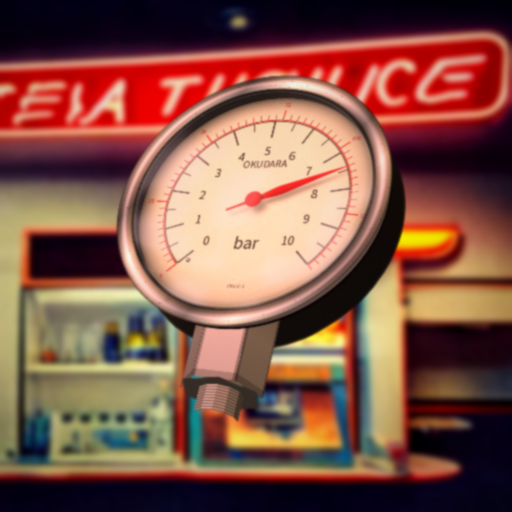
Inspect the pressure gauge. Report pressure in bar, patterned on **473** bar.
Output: **7.5** bar
